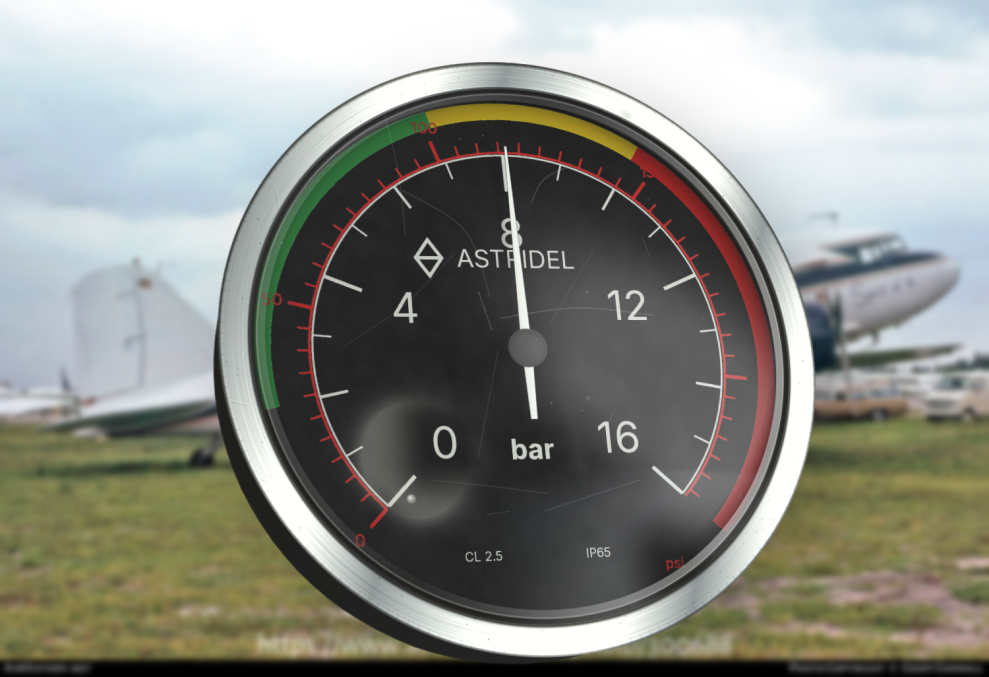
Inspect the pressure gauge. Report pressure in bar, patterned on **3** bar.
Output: **8** bar
